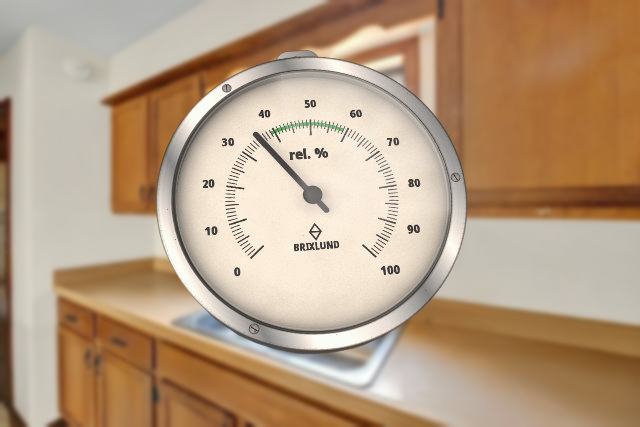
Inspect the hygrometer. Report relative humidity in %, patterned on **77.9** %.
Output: **35** %
